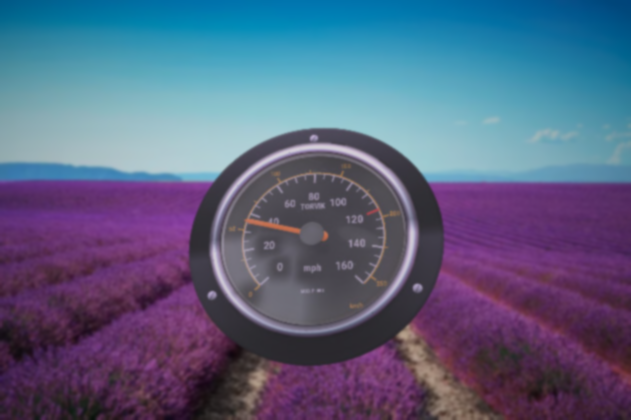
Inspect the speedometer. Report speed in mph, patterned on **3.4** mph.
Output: **35** mph
